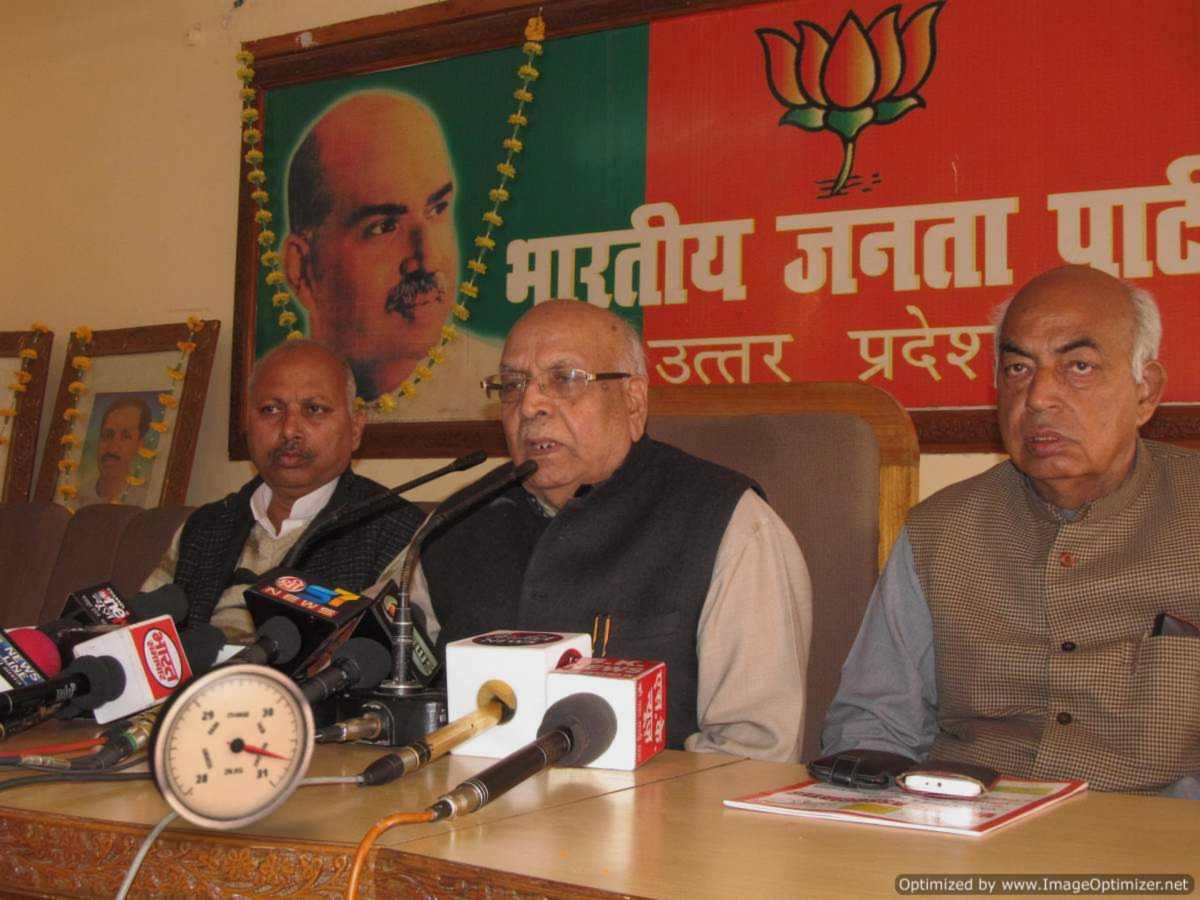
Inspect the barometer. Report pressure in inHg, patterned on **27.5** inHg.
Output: **30.7** inHg
